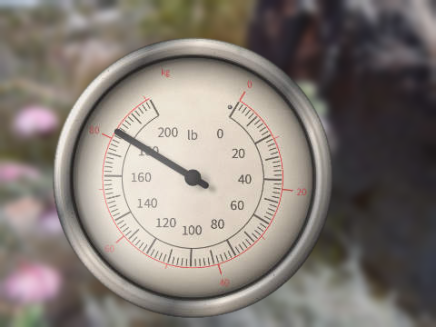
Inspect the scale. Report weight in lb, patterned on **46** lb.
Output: **180** lb
